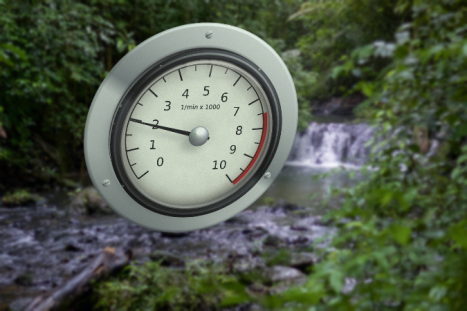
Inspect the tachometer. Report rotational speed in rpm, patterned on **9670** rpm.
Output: **2000** rpm
